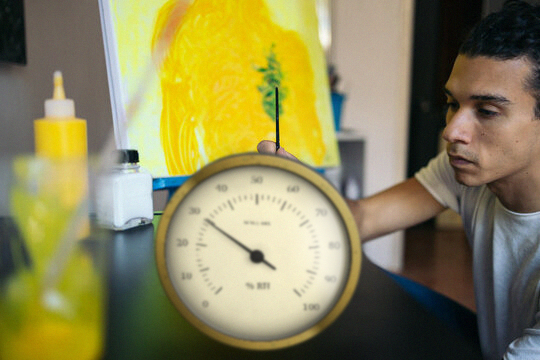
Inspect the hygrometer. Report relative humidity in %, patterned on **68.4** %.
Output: **30** %
